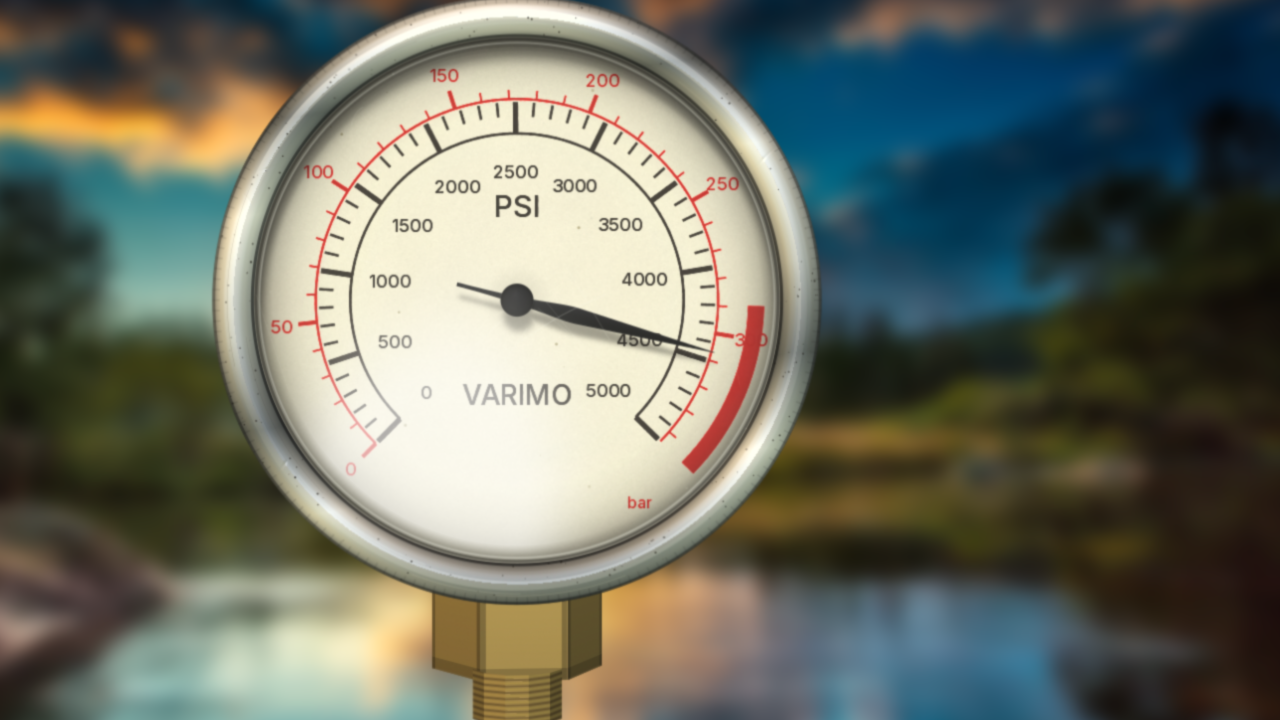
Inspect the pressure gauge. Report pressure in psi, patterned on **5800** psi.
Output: **4450** psi
